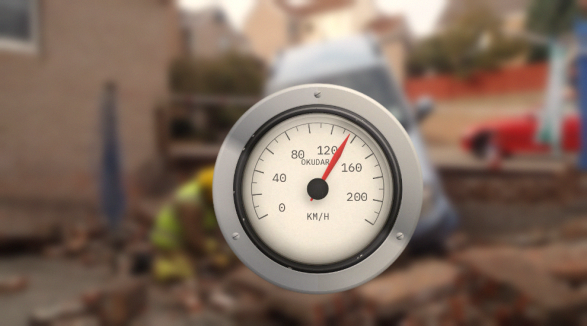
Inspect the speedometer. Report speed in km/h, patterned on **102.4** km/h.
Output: **135** km/h
